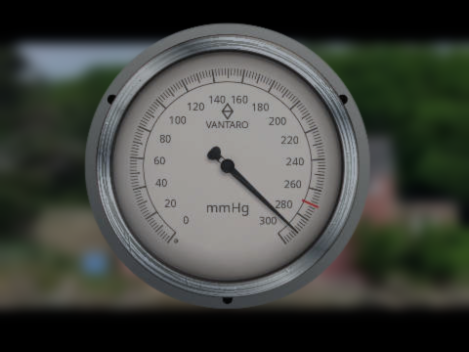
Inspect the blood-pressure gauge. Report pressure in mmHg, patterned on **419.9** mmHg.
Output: **290** mmHg
